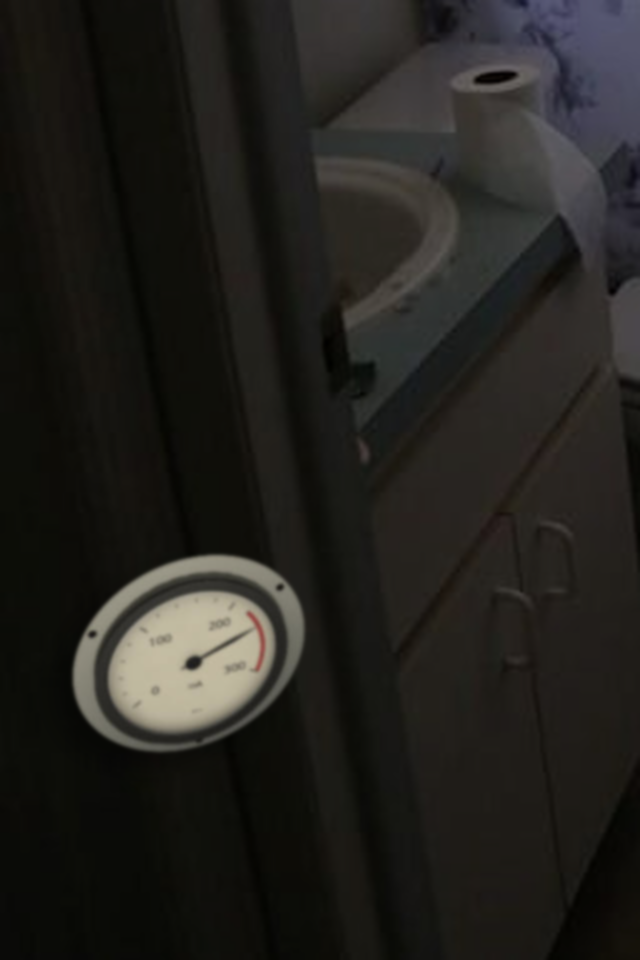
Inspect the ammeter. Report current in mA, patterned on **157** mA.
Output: **240** mA
